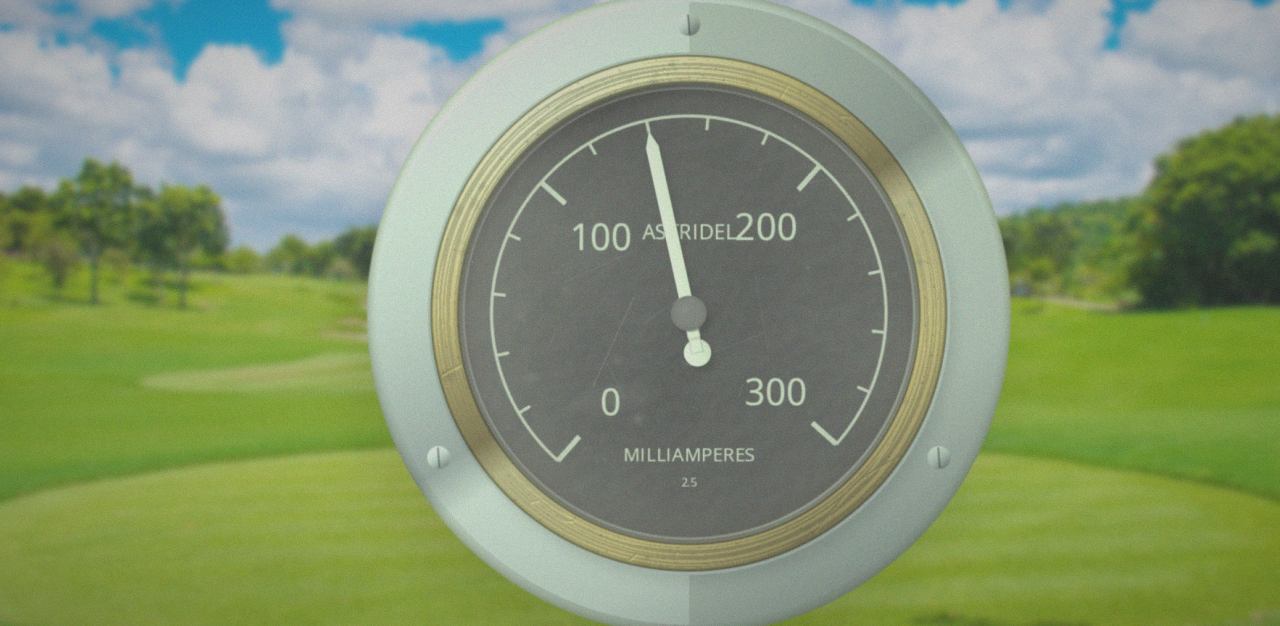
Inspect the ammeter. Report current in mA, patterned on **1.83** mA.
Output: **140** mA
